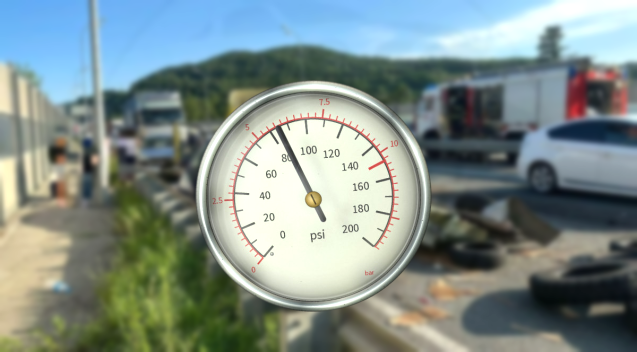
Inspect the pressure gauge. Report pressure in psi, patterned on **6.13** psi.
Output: **85** psi
